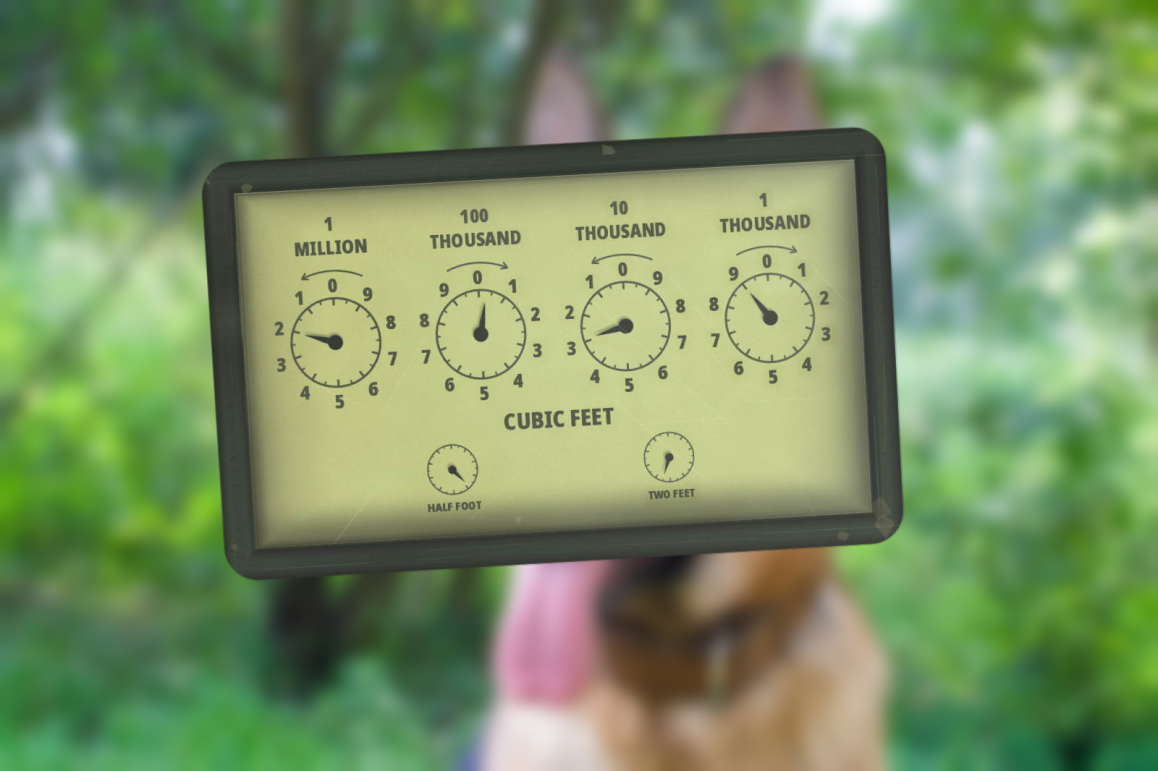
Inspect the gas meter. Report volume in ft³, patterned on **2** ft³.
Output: **202900** ft³
